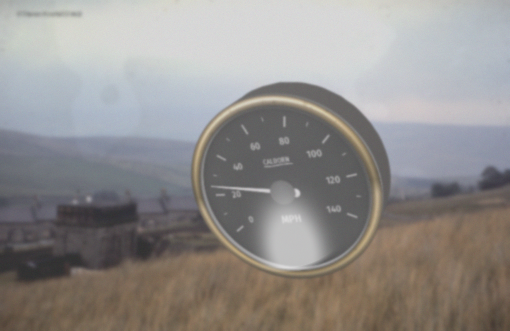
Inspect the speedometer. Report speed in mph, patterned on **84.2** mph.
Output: **25** mph
